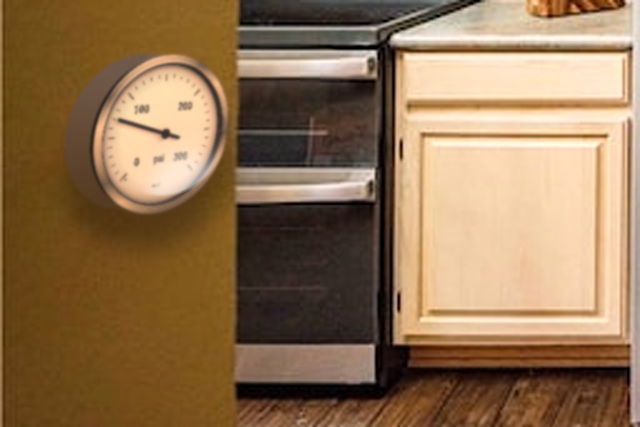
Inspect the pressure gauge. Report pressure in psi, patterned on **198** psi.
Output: **70** psi
